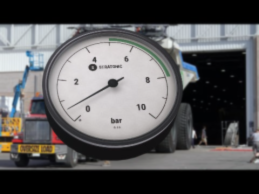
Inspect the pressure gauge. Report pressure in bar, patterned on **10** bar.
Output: **0.5** bar
